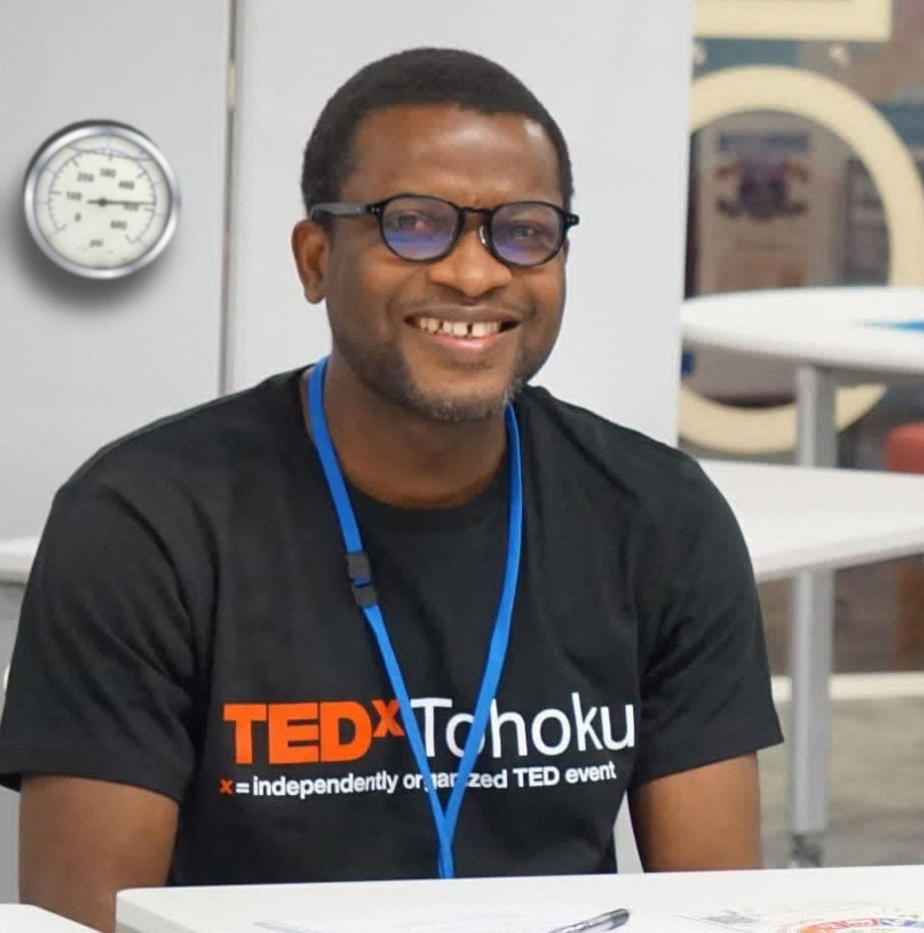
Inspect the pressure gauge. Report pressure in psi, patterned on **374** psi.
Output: **480** psi
